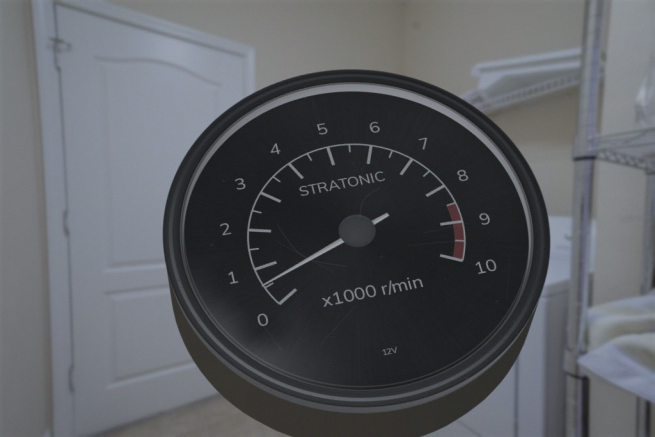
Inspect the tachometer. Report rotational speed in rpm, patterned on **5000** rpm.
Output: **500** rpm
